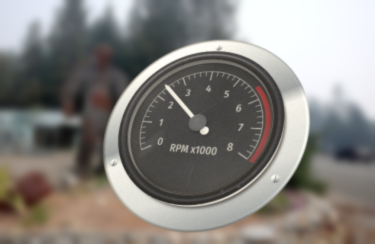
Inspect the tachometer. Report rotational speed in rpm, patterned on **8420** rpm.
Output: **2400** rpm
